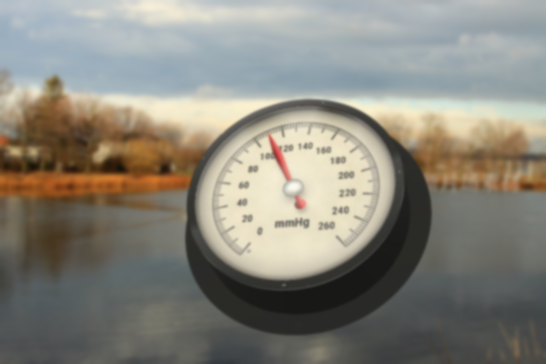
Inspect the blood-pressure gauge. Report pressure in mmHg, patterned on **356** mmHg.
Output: **110** mmHg
